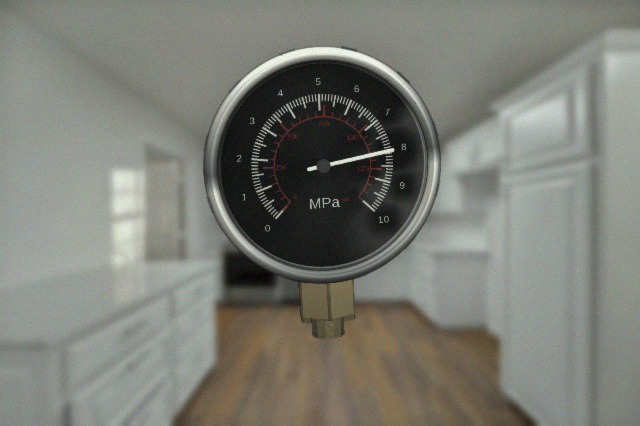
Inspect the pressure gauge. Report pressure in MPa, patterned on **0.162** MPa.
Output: **8** MPa
